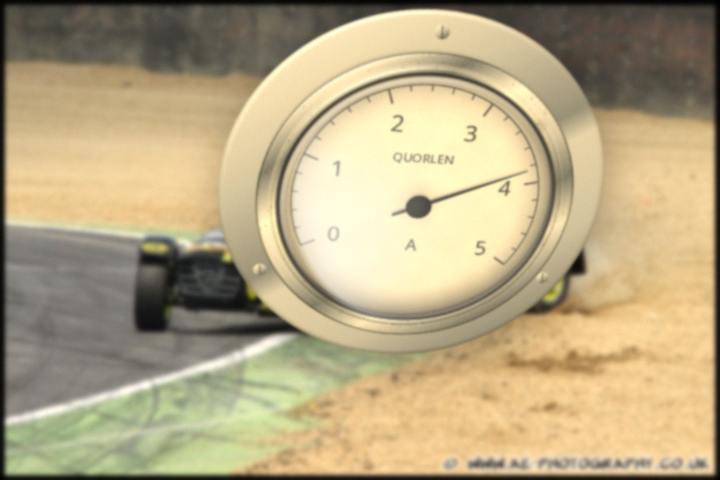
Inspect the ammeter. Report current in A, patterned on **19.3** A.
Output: **3.8** A
